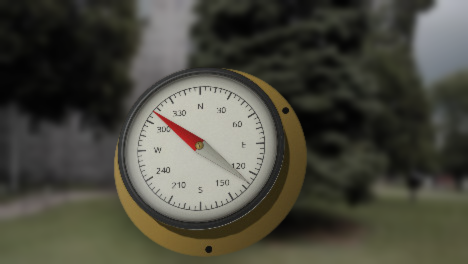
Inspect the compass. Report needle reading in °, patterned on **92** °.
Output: **310** °
